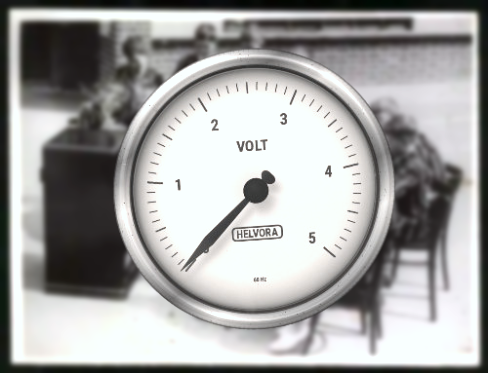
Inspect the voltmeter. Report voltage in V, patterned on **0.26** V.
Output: **0.05** V
